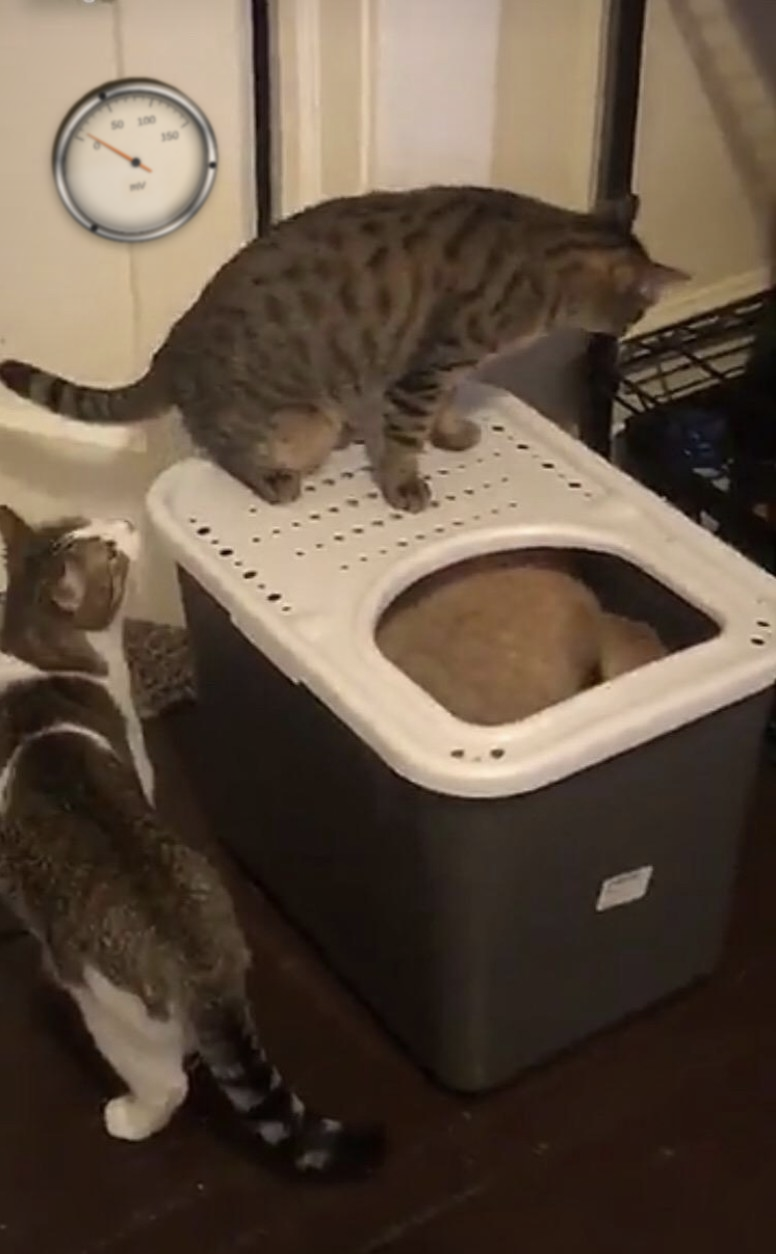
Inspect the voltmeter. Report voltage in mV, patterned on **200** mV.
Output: **10** mV
